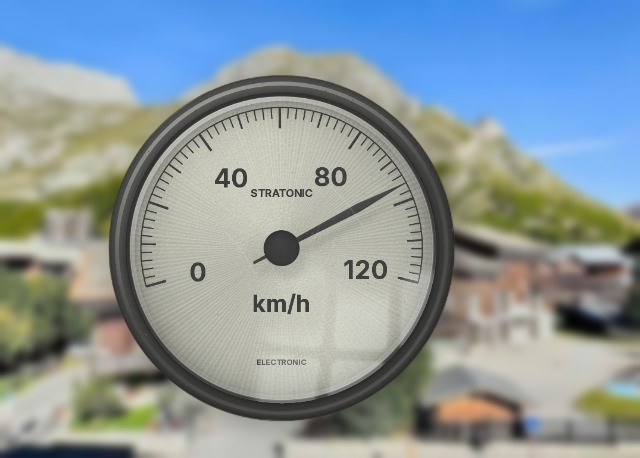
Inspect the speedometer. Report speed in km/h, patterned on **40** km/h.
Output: **96** km/h
